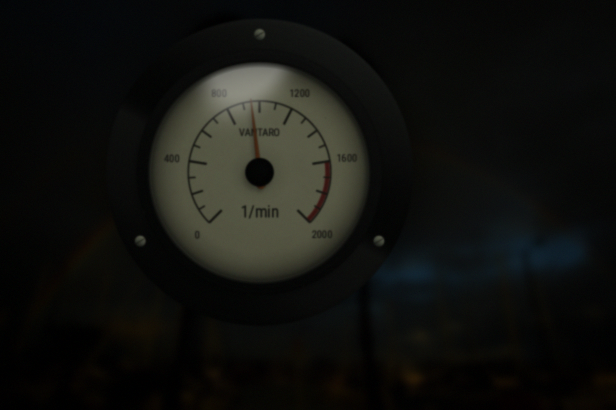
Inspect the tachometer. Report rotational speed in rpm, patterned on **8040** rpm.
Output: **950** rpm
